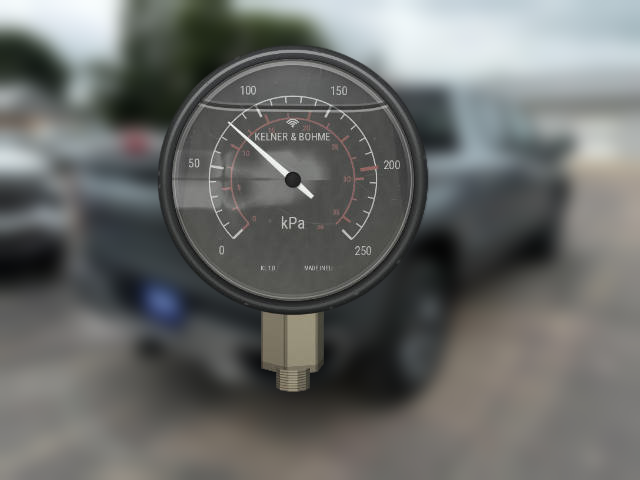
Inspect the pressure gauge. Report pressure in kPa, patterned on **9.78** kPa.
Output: **80** kPa
